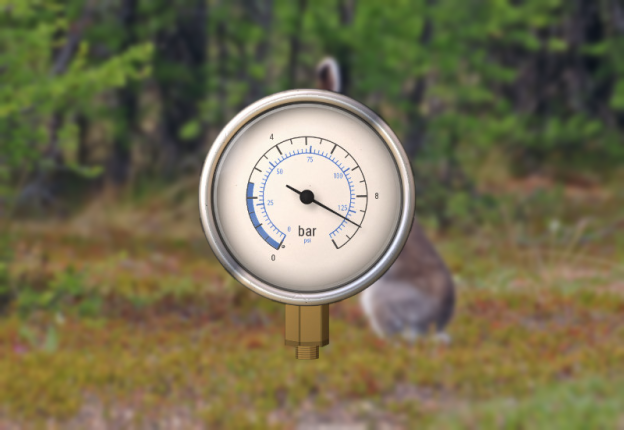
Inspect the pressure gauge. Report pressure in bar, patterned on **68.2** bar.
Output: **9** bar
